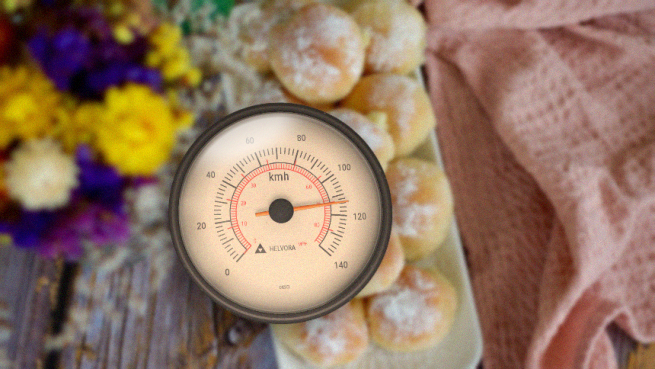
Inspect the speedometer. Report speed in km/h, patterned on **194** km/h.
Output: **114** km/h
